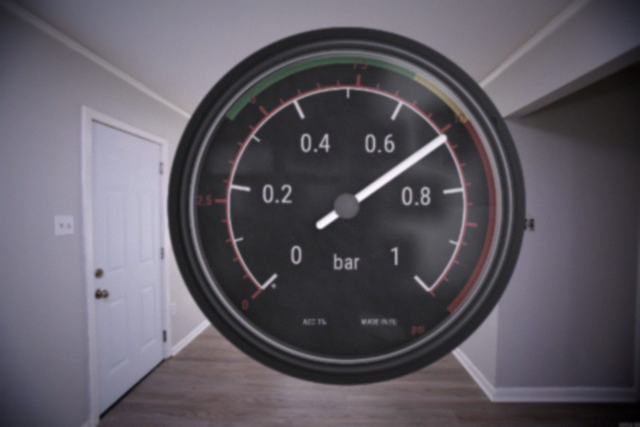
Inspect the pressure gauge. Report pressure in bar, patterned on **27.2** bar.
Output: **0.7** bar
